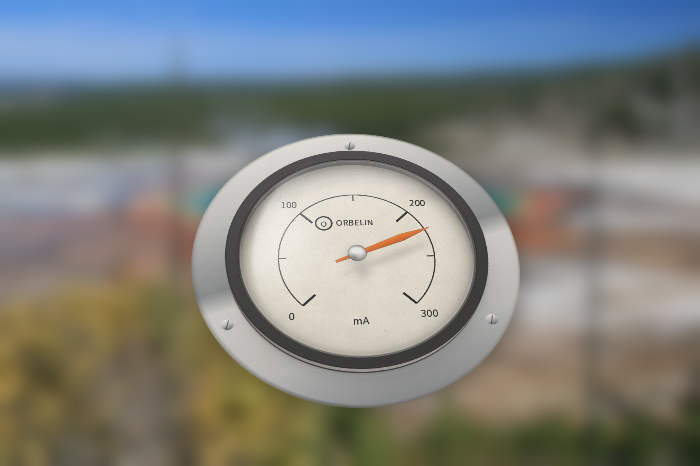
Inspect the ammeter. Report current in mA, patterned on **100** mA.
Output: **225** mA
